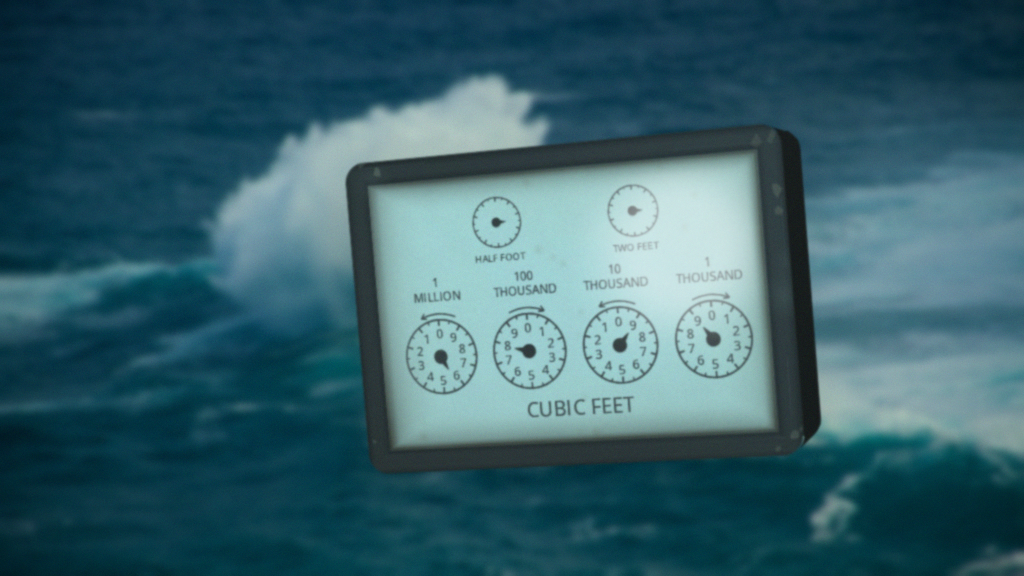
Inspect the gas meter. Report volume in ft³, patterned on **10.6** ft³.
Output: **578900** ft³
